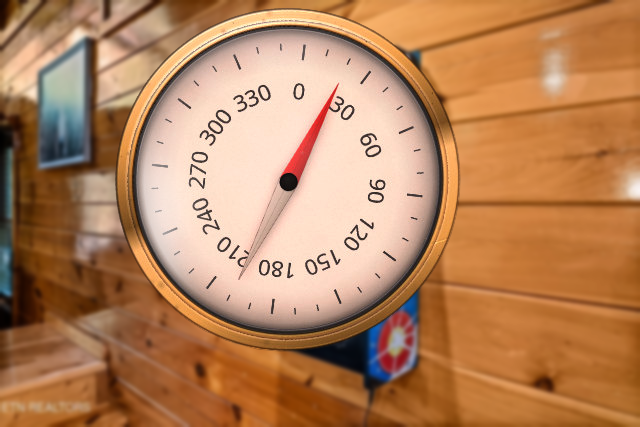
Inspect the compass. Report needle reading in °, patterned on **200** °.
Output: **20** °
